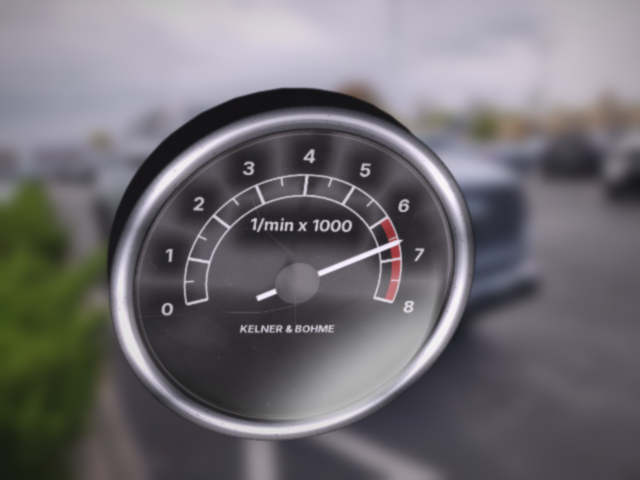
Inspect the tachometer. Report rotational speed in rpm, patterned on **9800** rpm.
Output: **6500** rpm
